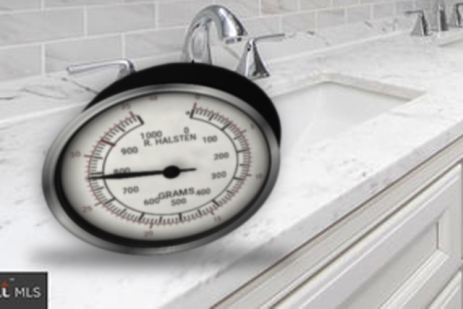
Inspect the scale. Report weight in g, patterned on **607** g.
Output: **800** g
